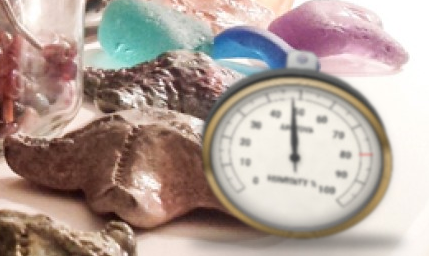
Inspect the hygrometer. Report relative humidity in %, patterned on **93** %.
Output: **47.5** %
